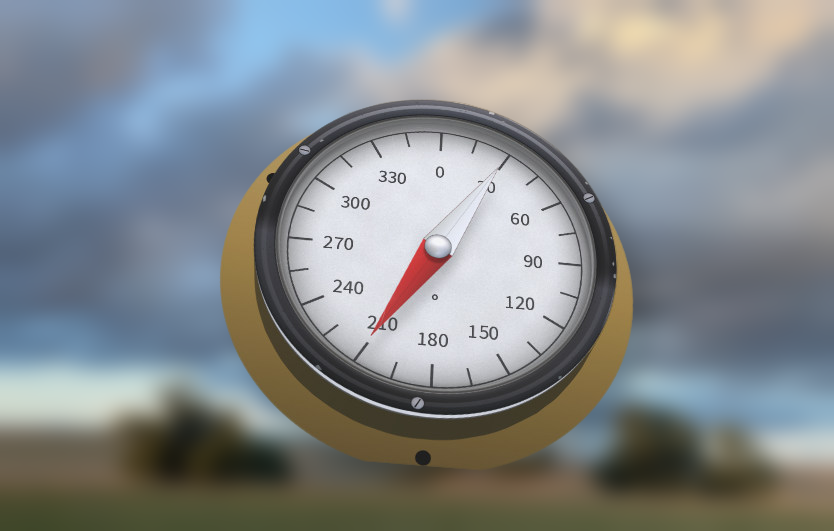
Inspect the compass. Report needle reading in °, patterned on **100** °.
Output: **210** °
